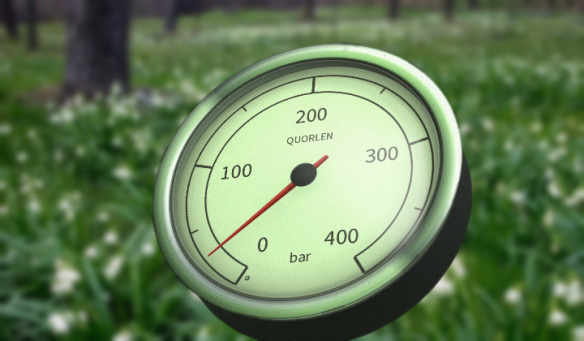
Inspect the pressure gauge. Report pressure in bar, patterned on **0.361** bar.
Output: **25** bar
